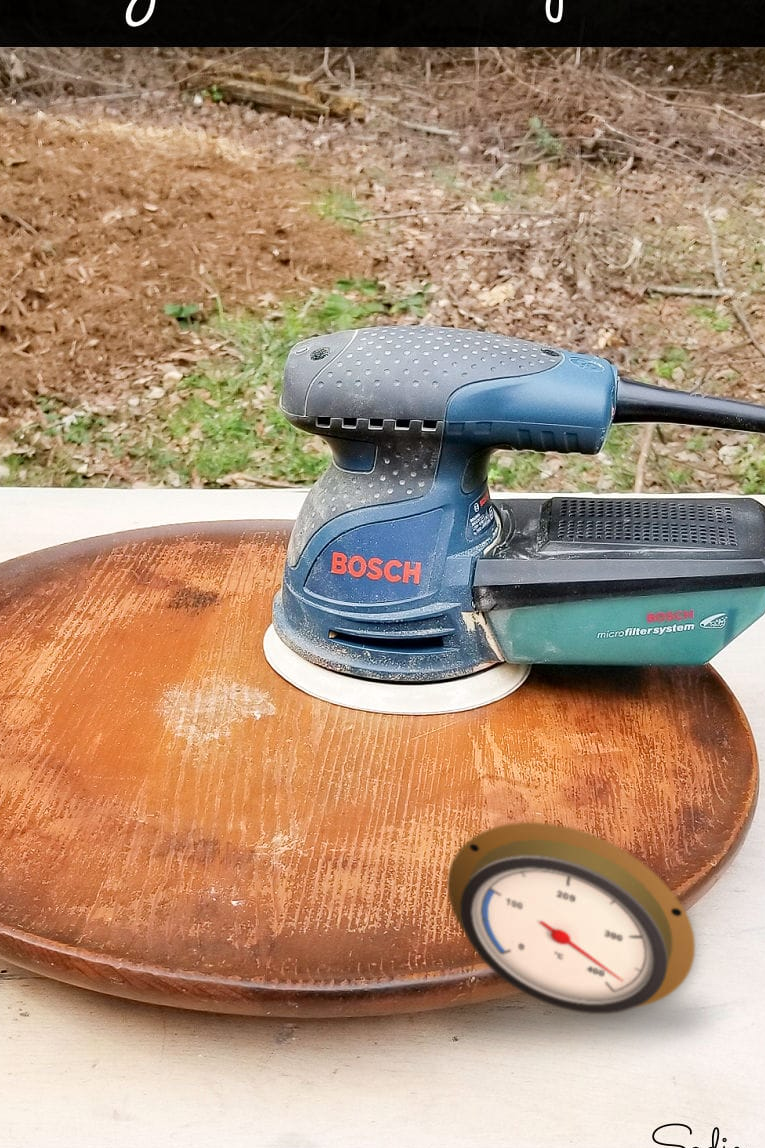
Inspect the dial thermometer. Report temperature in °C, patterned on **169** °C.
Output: **375** °C
